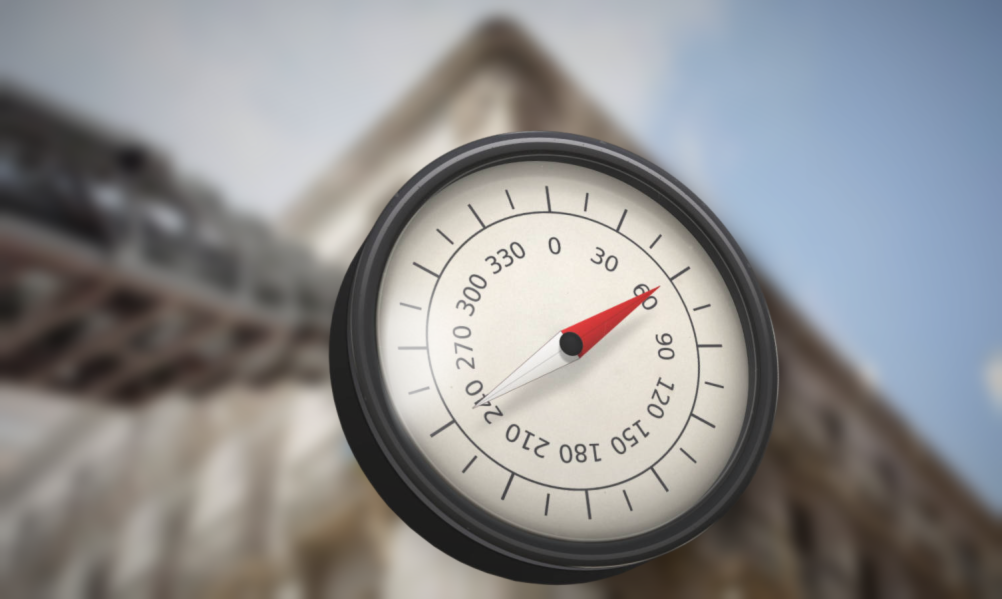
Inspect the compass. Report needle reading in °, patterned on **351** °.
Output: **60** °
